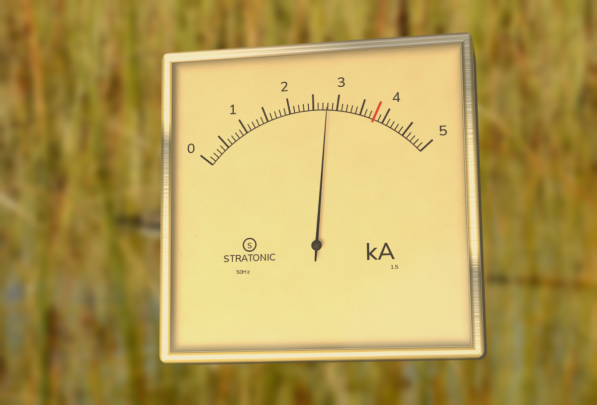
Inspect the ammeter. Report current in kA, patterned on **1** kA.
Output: **2.8** kA
